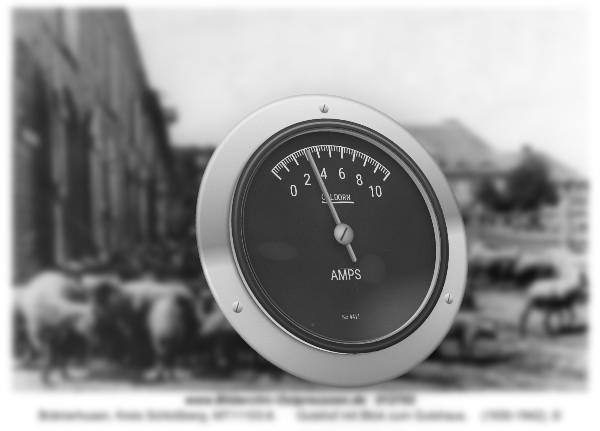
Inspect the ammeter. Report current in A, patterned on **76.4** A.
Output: **3** A
